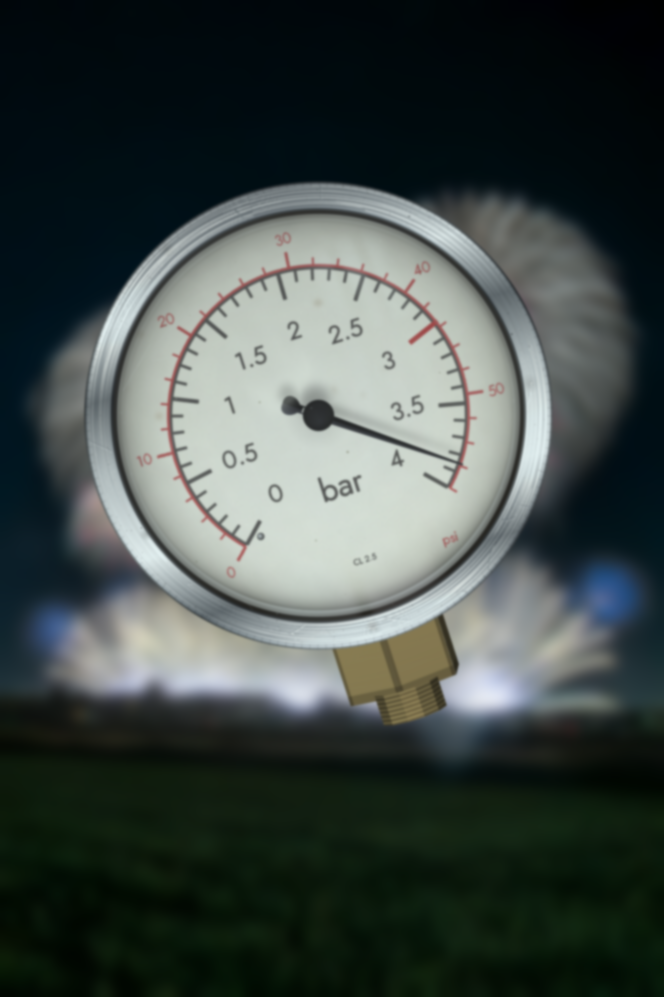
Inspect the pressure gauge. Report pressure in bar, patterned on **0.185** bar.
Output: **3.85** bar
